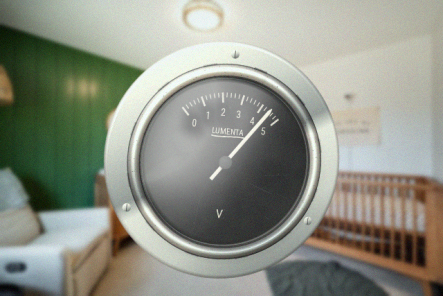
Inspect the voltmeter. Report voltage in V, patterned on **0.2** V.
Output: **4.4** V
